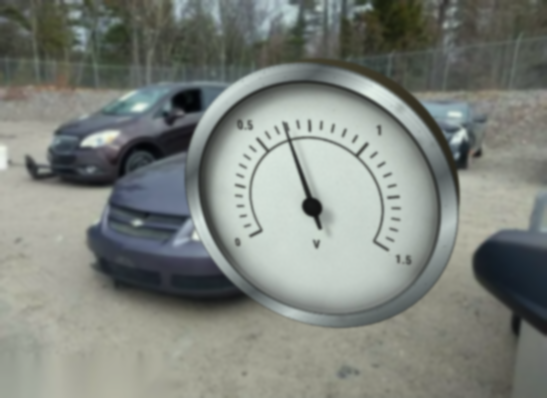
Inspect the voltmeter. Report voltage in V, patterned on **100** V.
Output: **0.65** V
